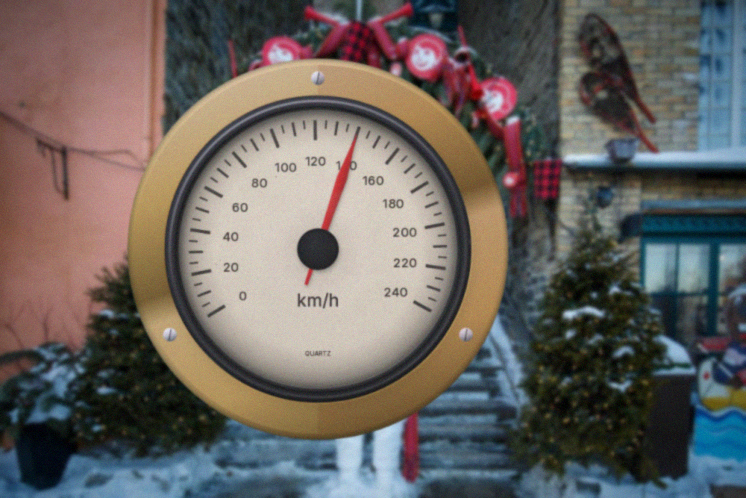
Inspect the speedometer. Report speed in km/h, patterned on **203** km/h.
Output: **140** km/h
